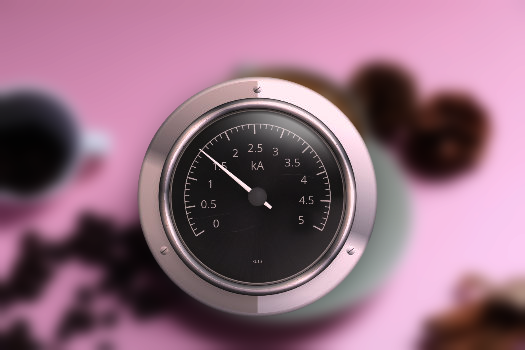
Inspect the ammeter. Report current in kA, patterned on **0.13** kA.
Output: **1.5** kA
